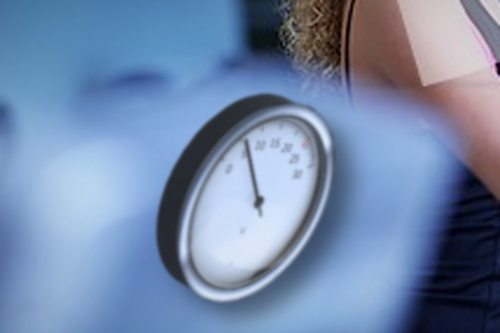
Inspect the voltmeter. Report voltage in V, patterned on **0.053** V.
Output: **5** V
